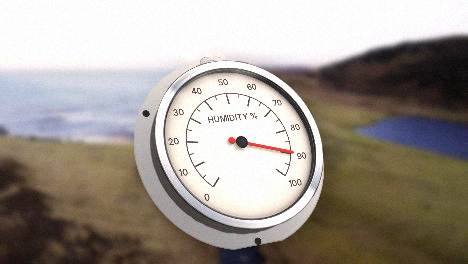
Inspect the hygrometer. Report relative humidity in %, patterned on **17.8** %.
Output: **90** %
